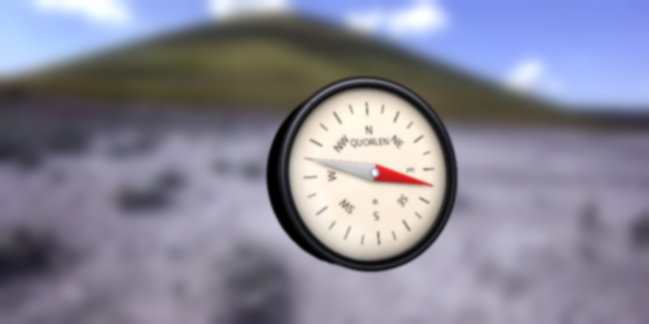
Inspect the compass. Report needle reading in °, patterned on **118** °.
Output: **105** °
